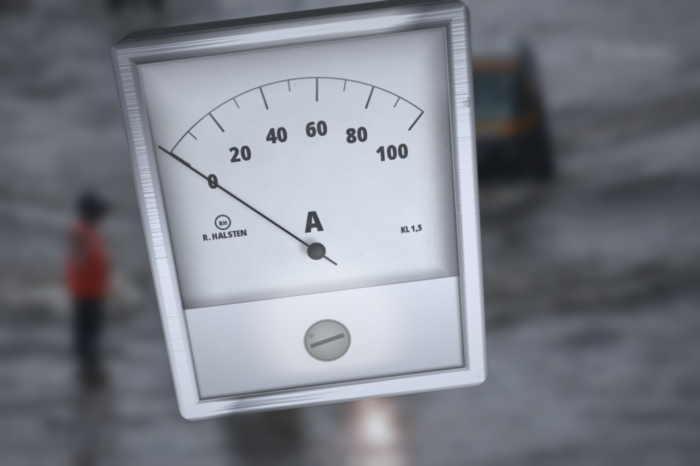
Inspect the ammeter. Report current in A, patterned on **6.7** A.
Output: **0** A
